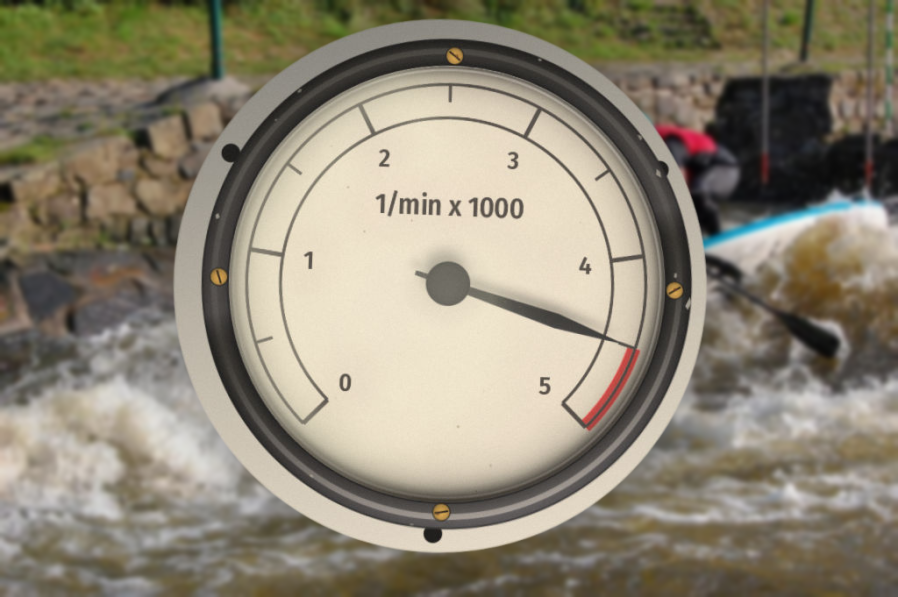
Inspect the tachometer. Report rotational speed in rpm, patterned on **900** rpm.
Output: **4500** rpm
